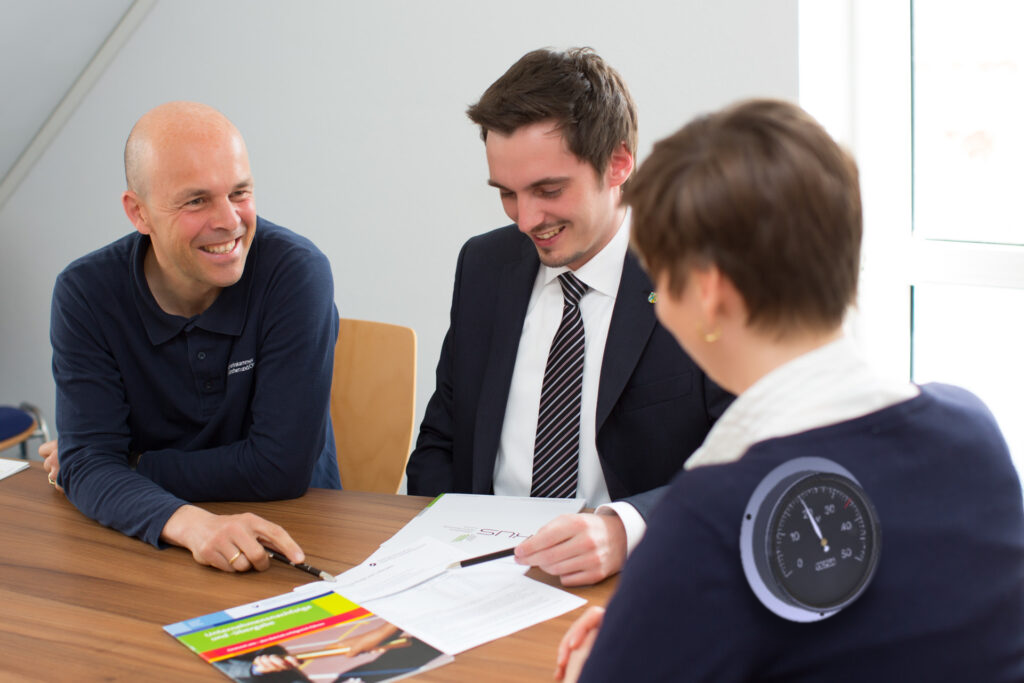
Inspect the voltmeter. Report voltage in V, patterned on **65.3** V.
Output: **20** V
